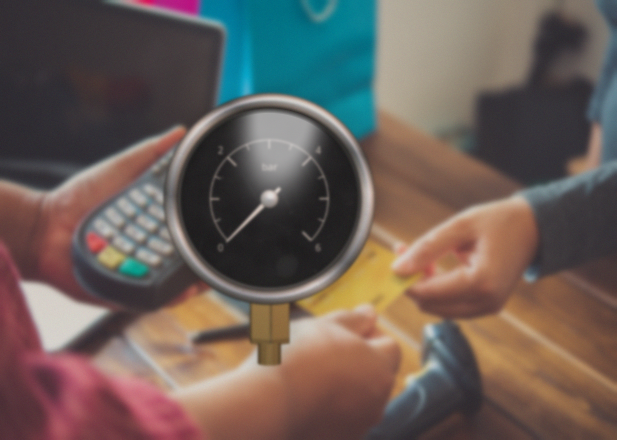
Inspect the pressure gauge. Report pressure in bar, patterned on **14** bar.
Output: **0** bar
